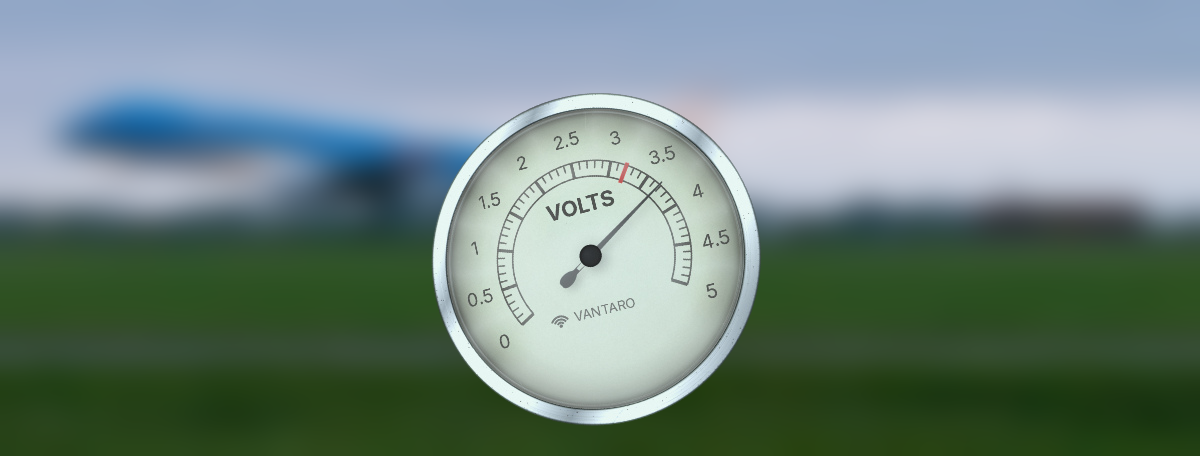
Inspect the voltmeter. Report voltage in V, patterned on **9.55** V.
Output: **3.7** V
